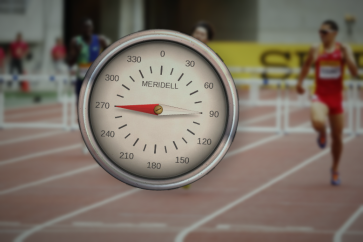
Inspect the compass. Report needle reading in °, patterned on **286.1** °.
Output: **270** °
